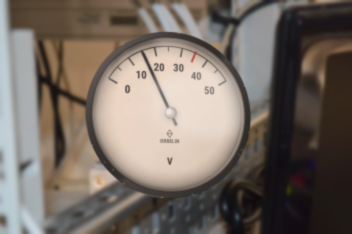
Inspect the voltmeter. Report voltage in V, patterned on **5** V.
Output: **15** V
